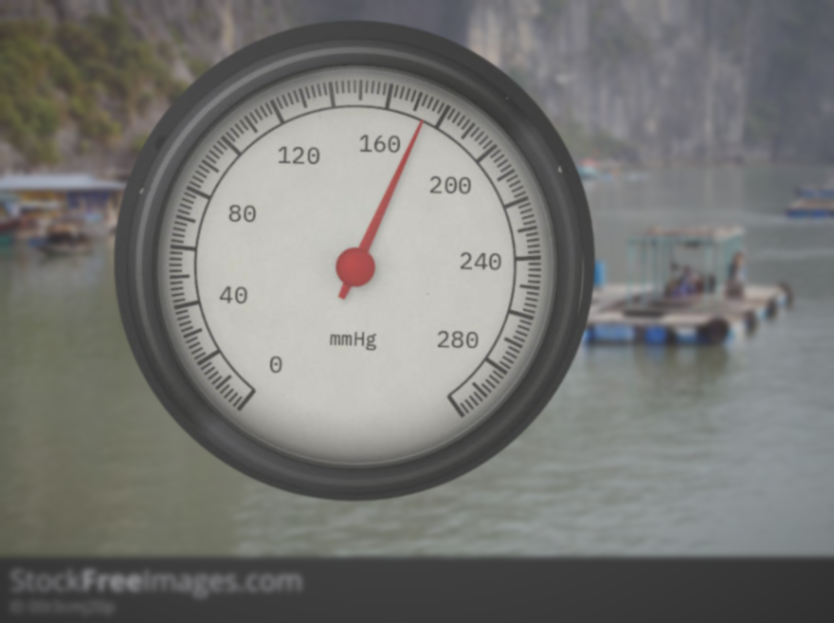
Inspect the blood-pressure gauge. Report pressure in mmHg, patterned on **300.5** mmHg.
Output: **174** mmHg
